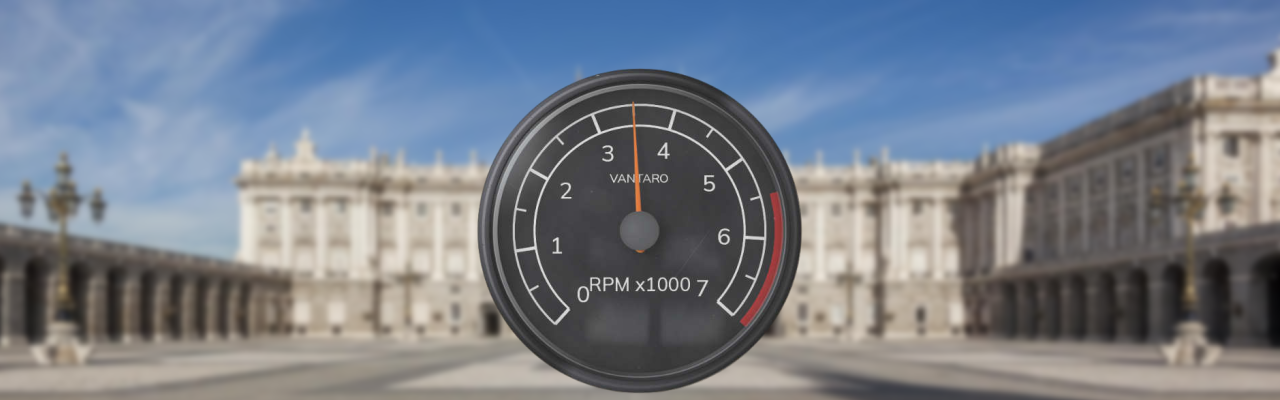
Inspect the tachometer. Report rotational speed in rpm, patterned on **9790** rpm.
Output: **3500** rpm
